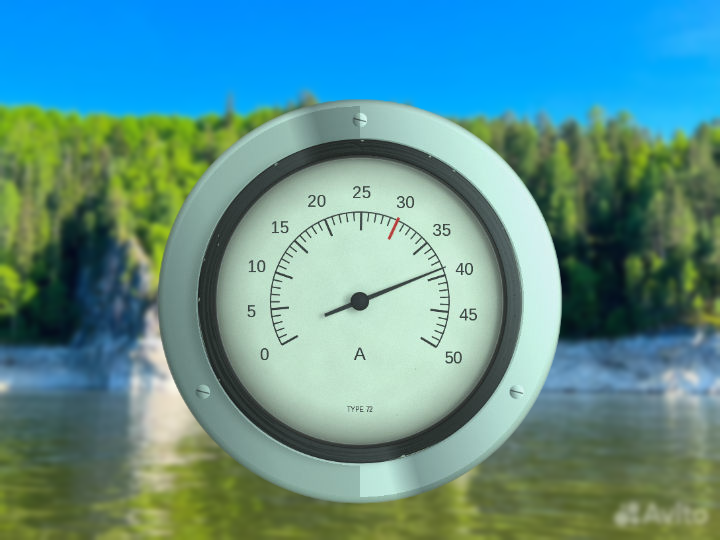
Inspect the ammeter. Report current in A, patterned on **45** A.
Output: **39** A
